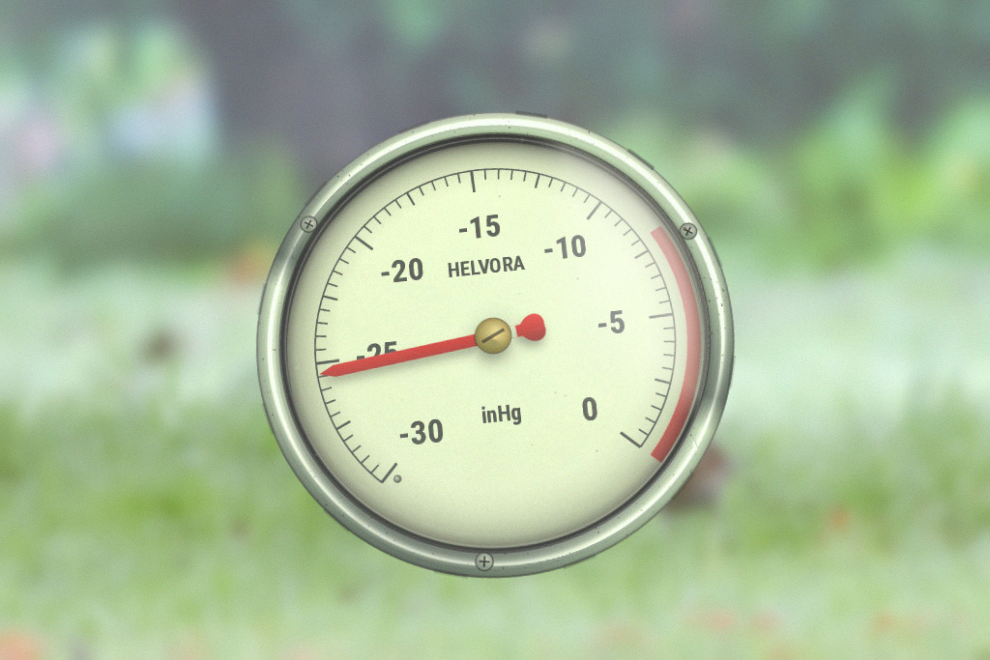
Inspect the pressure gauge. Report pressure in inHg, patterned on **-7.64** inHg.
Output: **-25.5** inHg
